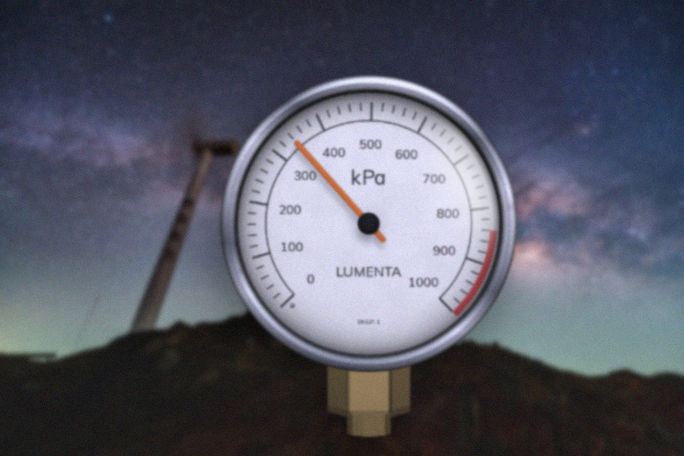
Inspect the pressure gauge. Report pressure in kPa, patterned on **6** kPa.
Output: **340** kPa
